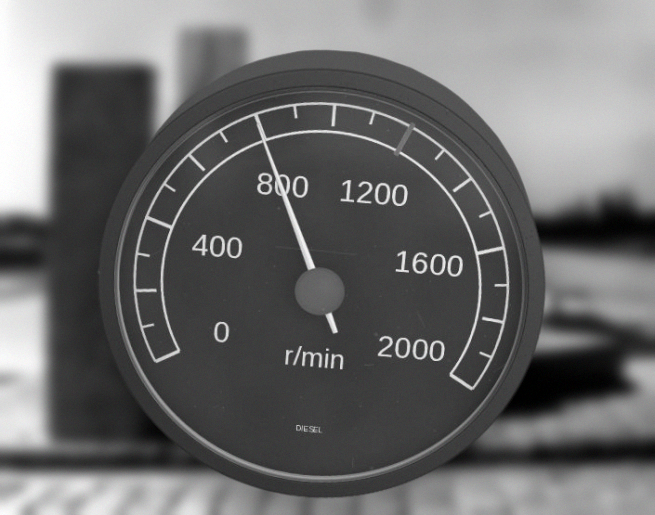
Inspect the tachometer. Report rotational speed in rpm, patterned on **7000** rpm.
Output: **800** rpm
